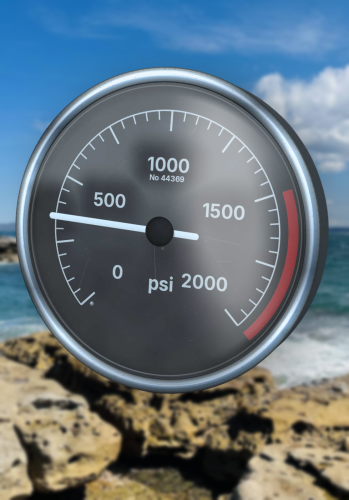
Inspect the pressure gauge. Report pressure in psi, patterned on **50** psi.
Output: **350** psi
